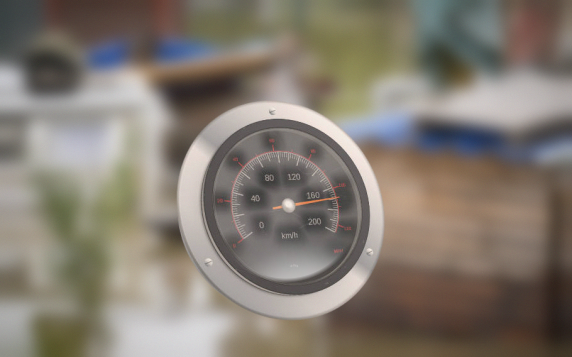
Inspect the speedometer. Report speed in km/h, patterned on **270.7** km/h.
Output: **170** km/h
